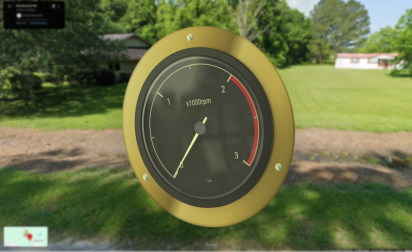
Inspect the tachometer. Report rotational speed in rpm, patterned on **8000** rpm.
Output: **0** rpm
